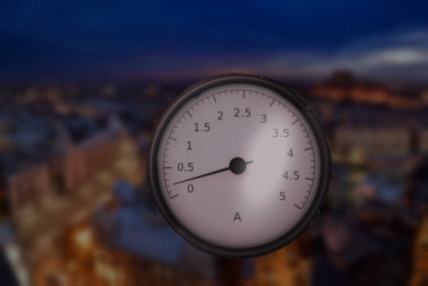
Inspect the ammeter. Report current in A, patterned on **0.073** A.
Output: **0.2** A
